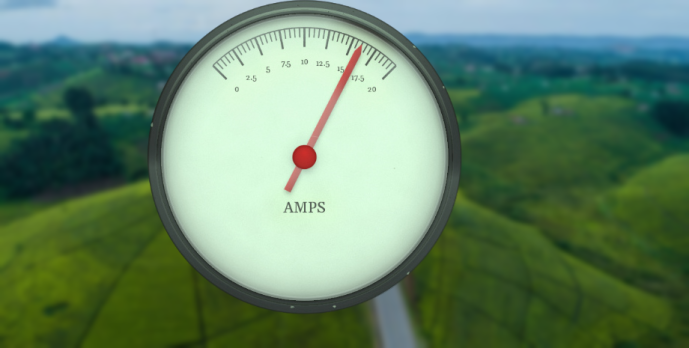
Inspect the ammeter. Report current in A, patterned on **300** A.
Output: **16** A
